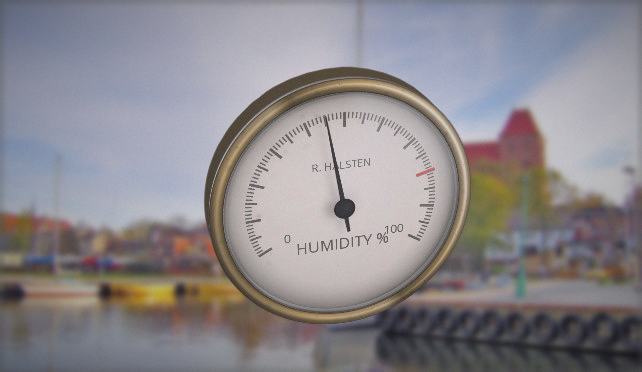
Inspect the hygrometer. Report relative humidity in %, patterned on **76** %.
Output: **45** %
